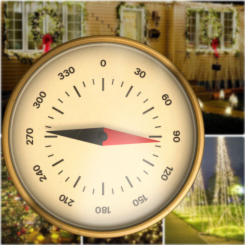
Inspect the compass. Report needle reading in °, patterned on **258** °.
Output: **95** °
